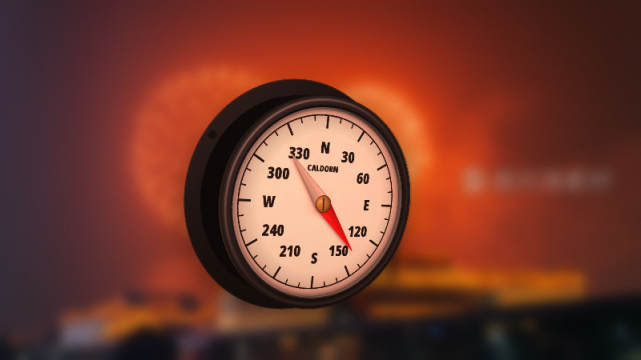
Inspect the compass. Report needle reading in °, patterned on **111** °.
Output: **140** °
